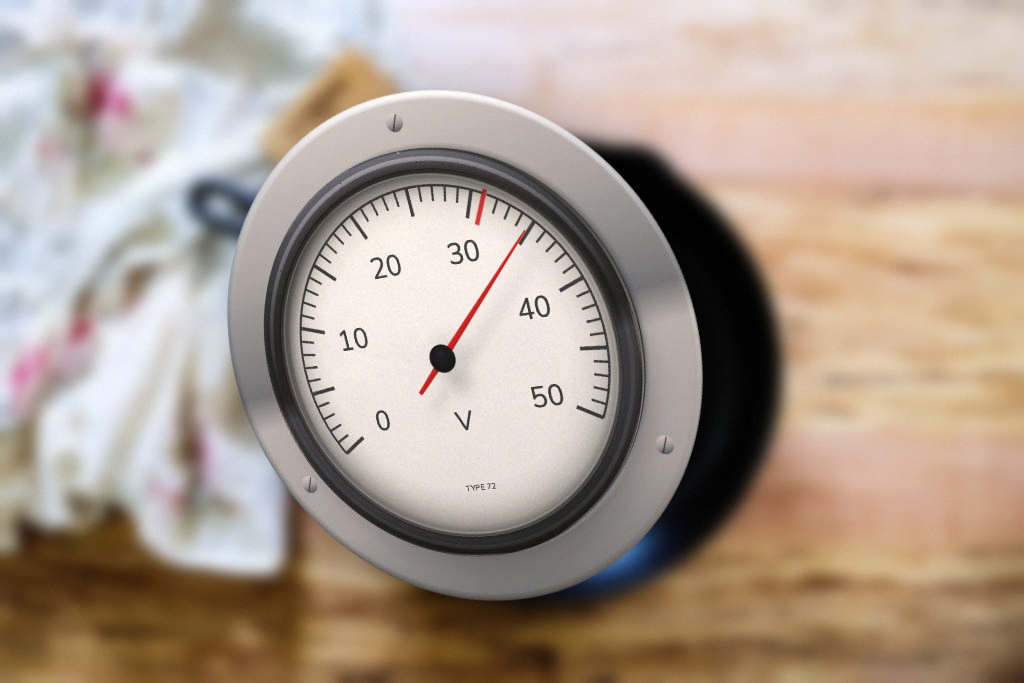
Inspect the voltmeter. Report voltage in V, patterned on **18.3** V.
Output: **35** V
